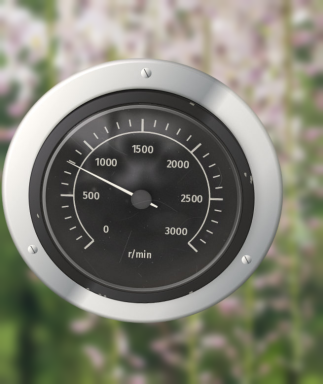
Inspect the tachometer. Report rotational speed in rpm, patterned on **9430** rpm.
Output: **800** rpm
